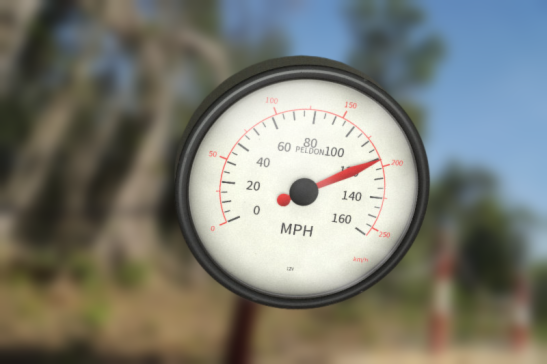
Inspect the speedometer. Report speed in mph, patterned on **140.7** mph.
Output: **120** mph
